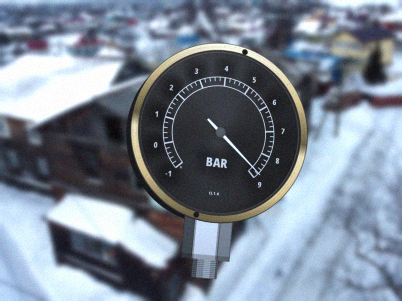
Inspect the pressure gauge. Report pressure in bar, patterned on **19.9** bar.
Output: **8.8** bar
